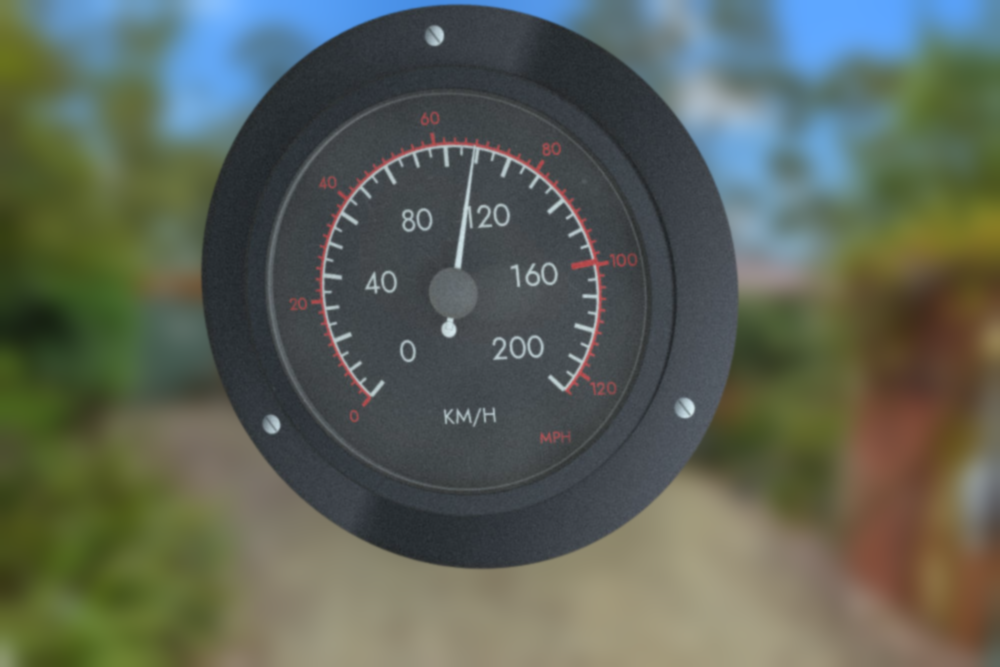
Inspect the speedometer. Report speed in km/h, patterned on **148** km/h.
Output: **110** km/h
